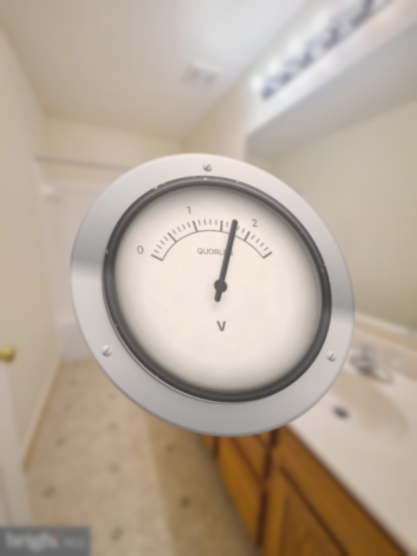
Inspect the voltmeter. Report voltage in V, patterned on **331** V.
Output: **1.7** V
